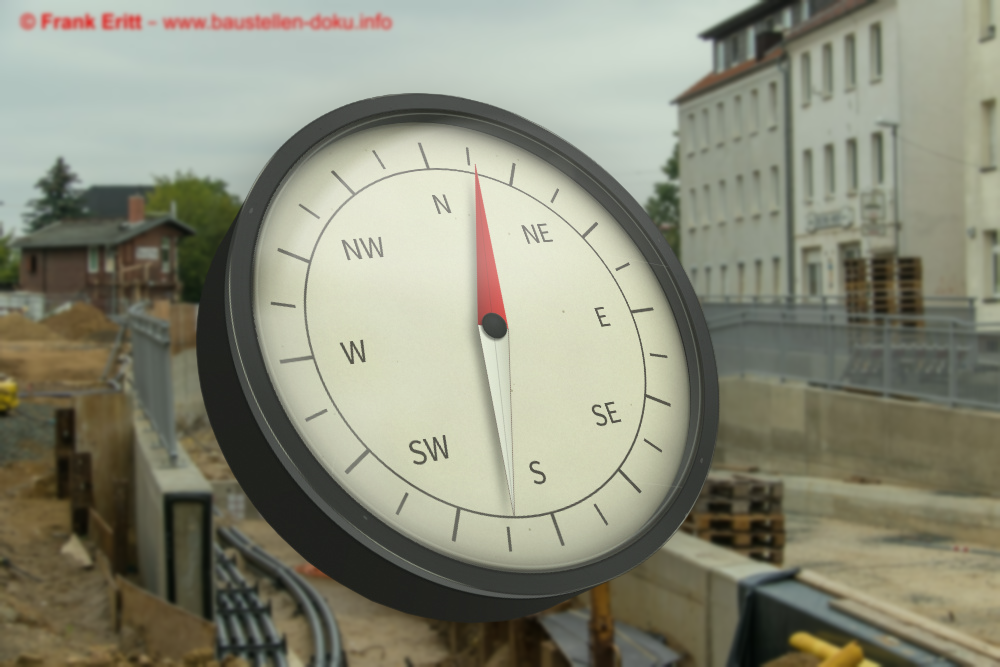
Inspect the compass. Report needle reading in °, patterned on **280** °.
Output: **15** °
